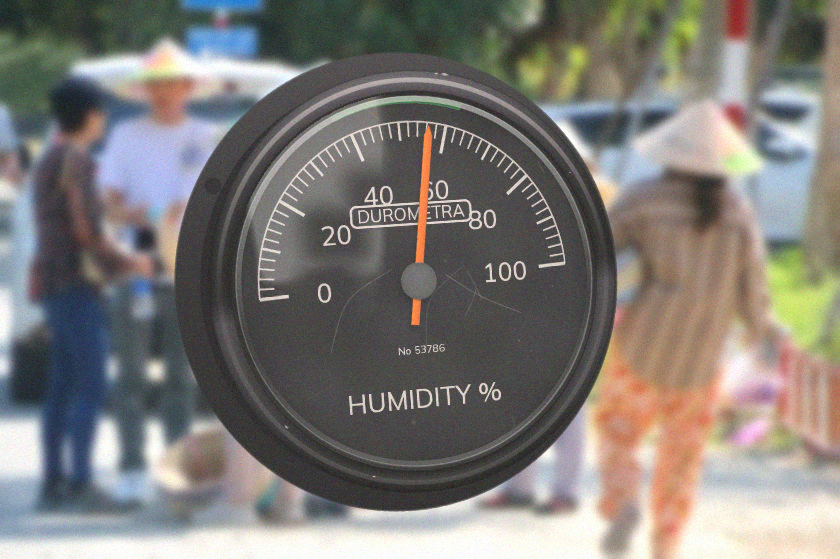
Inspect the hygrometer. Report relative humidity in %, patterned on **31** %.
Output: **56** %
